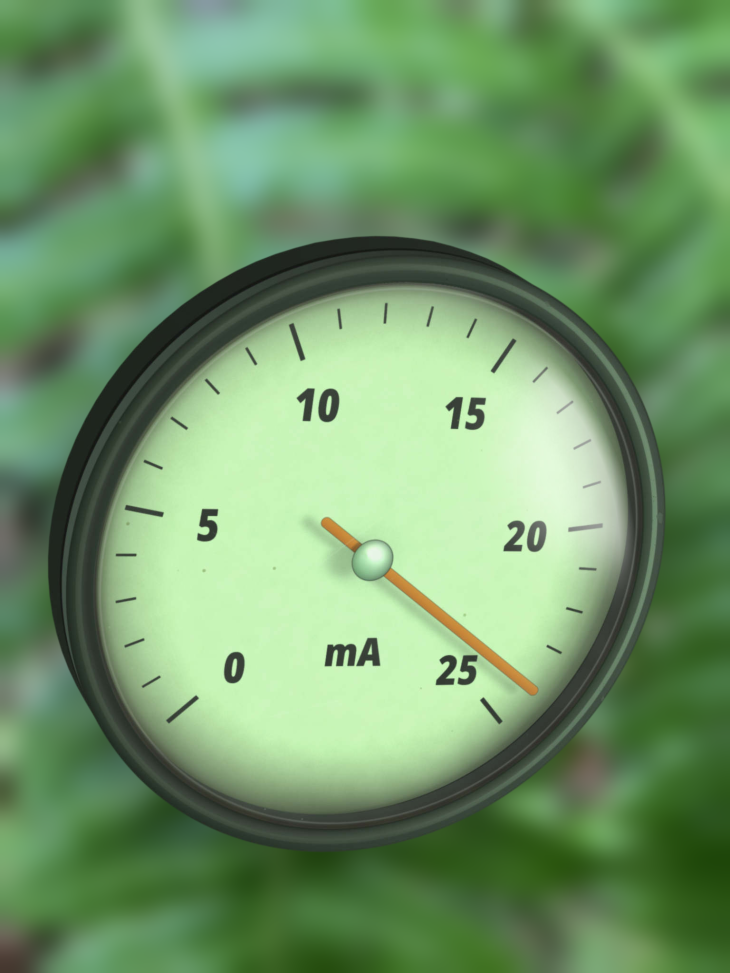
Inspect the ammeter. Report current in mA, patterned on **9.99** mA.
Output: **24** mA
